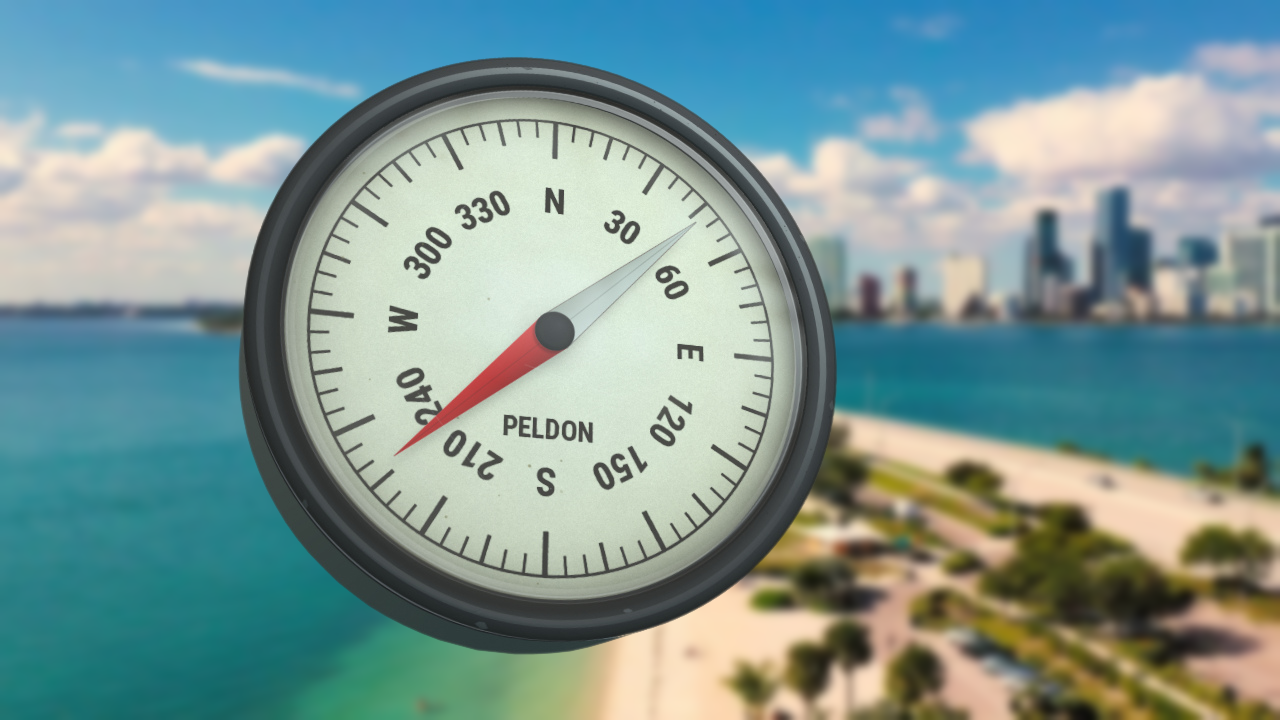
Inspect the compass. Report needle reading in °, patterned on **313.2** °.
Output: **227.5** °
